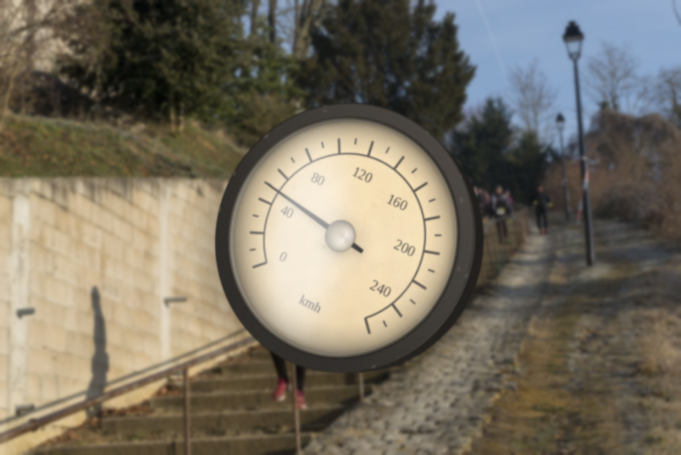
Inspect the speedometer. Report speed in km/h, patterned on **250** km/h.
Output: **50** km/h
